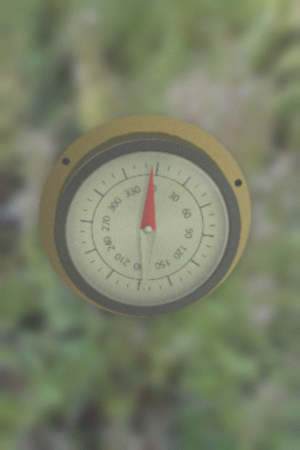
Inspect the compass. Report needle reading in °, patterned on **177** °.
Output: **355** °
